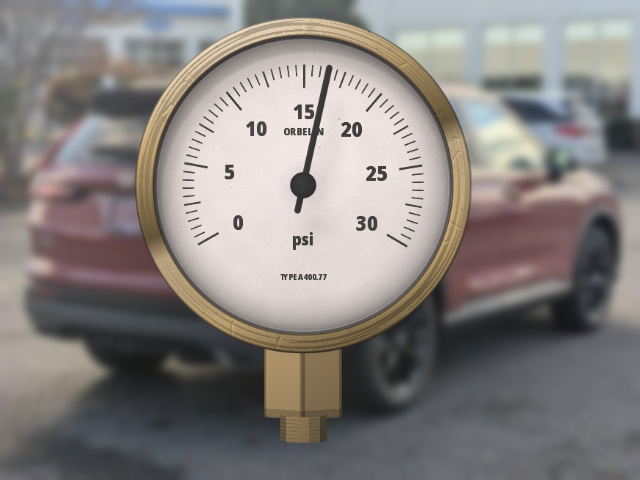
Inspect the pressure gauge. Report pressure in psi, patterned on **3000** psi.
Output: **16.5** psi
